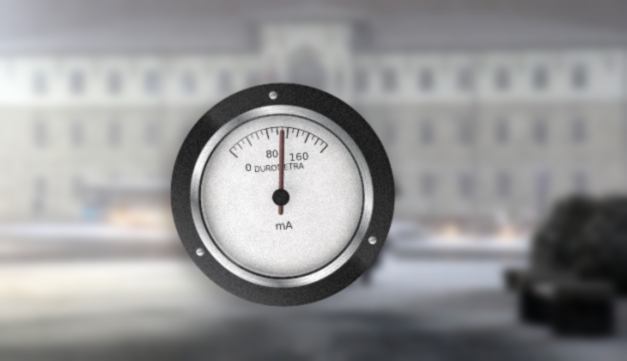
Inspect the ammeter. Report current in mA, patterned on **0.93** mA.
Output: **110** mA
